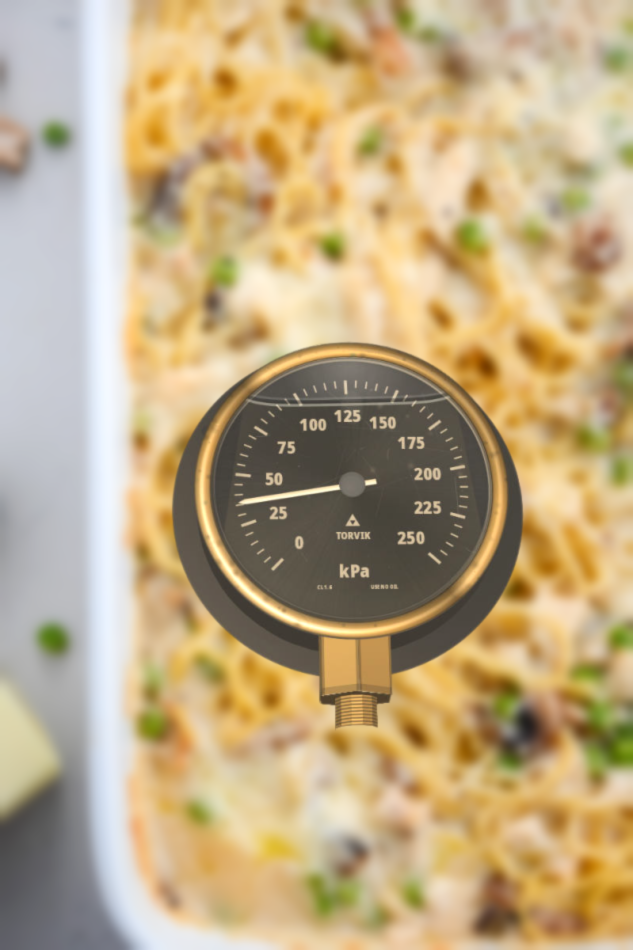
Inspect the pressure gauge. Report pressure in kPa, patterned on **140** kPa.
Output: **35** kPa
